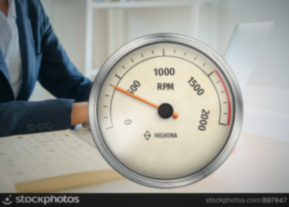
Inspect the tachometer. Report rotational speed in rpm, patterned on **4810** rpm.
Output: **400** rpm
